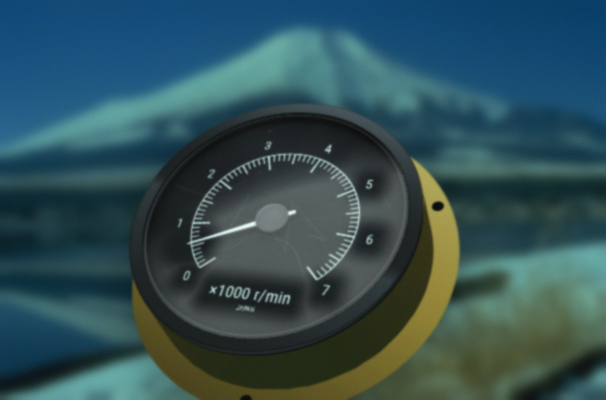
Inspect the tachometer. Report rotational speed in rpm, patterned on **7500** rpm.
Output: **500** rpm
